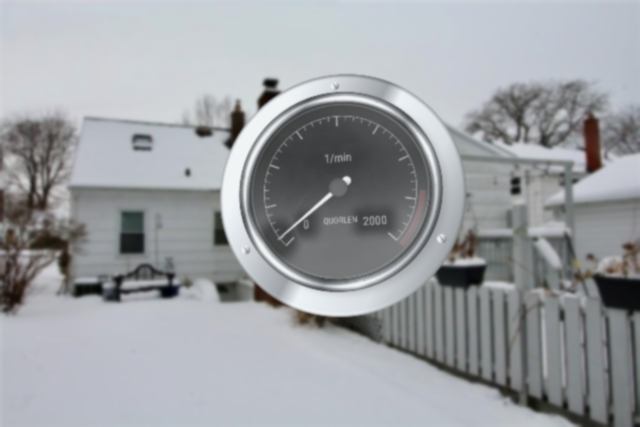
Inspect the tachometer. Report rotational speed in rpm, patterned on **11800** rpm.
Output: **50** rpm
